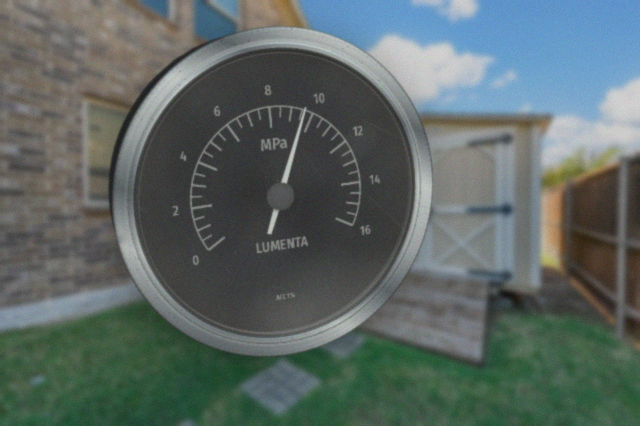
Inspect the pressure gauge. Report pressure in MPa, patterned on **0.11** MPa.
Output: **9.5** MPa
